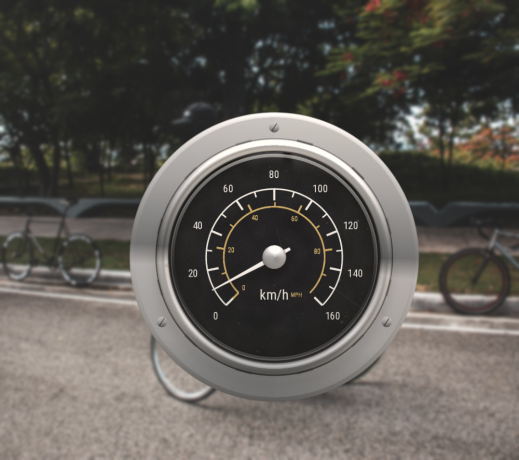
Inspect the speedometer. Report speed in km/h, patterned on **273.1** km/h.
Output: **10** km/h
